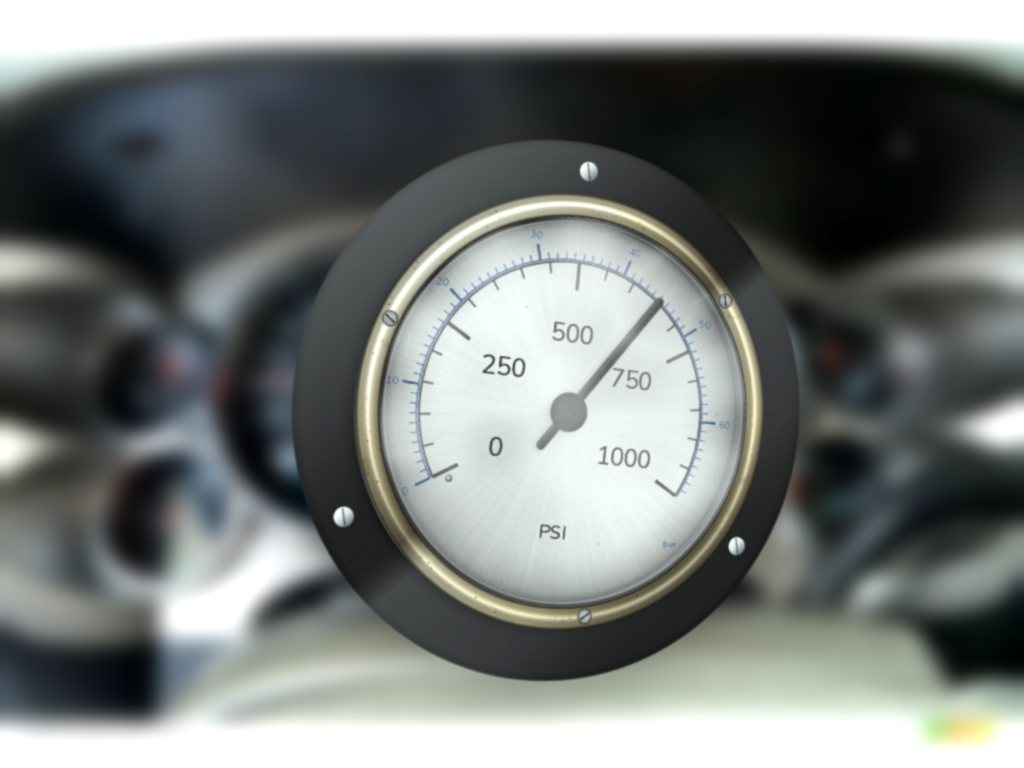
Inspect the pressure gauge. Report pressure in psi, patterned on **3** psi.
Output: **650** psi
